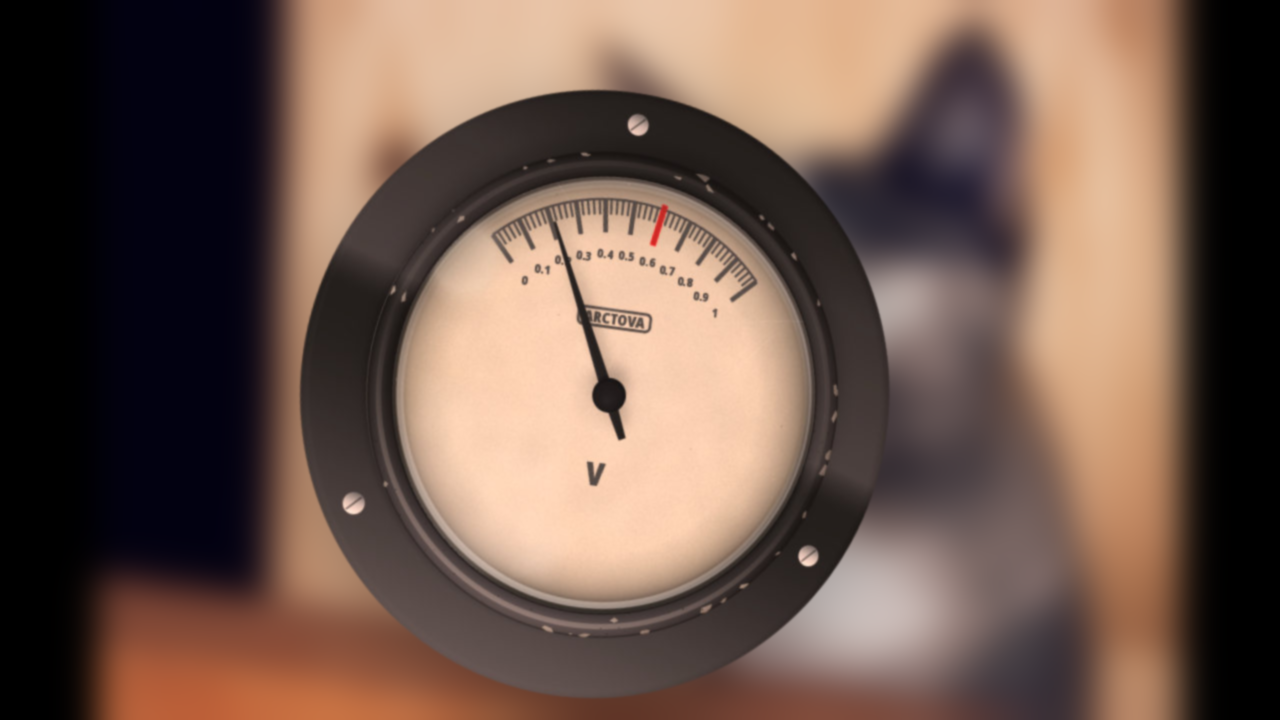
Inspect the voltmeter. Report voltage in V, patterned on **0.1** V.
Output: **0.2** V
